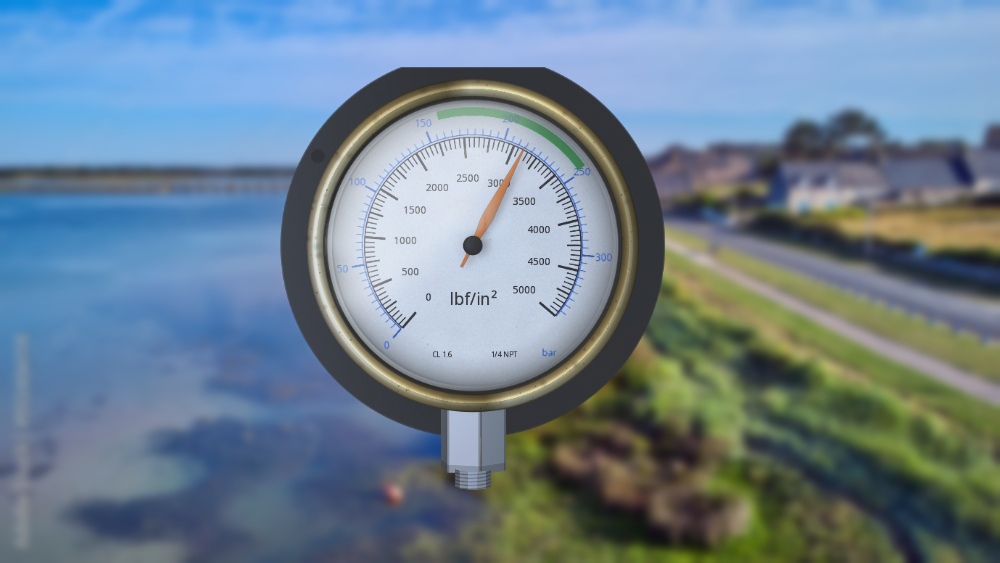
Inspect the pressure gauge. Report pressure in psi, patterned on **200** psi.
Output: **3100** psi
